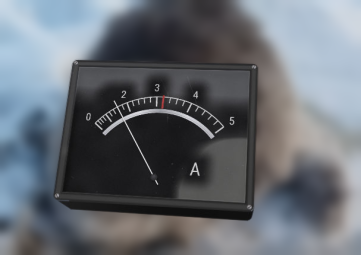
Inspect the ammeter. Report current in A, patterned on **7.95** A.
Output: **1.6** A
